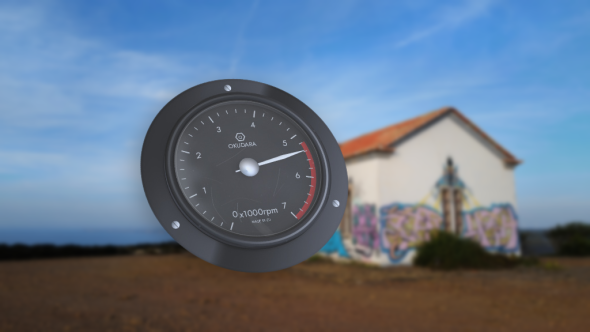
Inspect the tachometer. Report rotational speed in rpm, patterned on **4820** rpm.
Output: **5400** rpm
